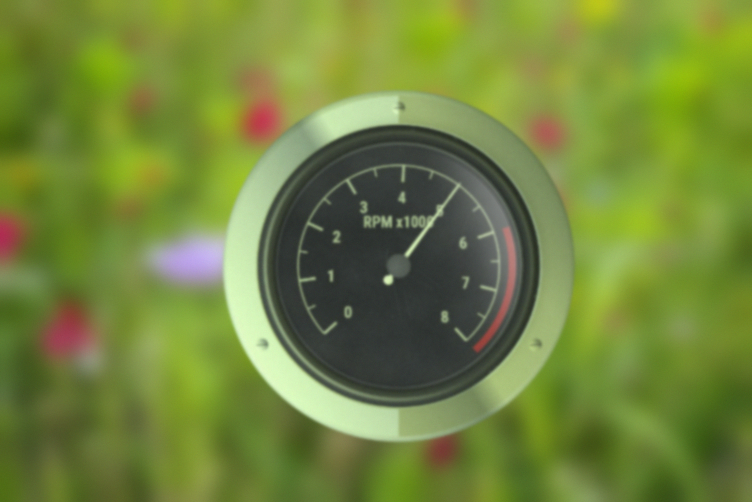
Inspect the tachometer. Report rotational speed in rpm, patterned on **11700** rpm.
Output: **5000** rpm
